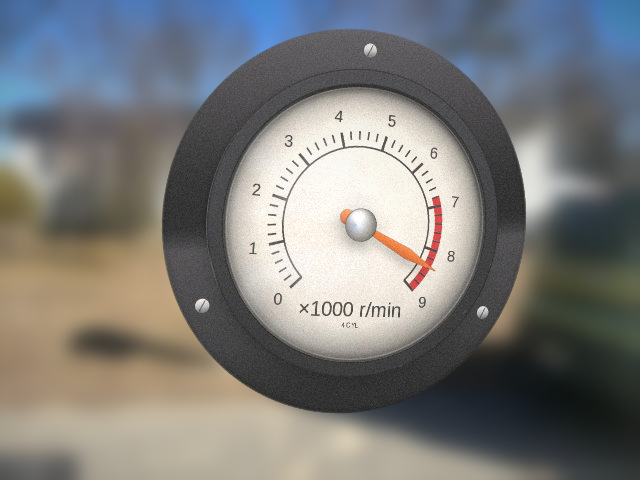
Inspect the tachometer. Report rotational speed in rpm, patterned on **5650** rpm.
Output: **8400** rpm
